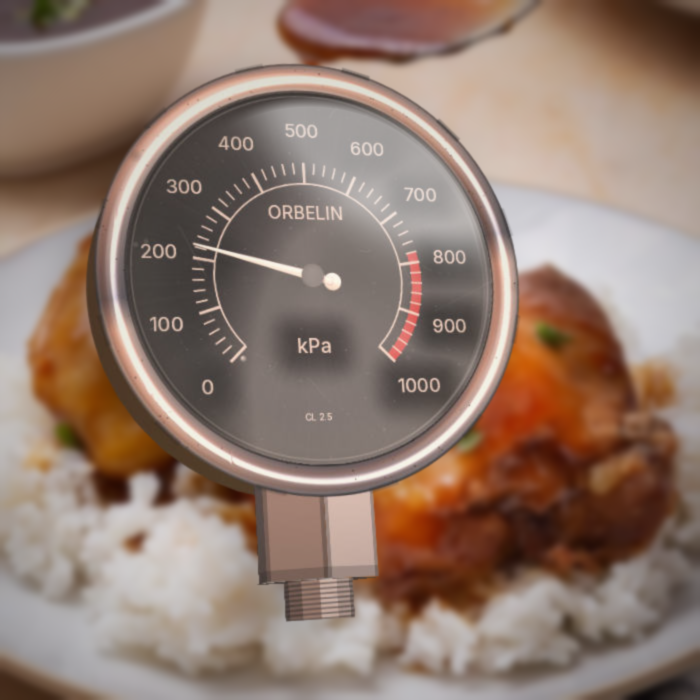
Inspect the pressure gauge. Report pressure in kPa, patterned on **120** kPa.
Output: **220** kPa
